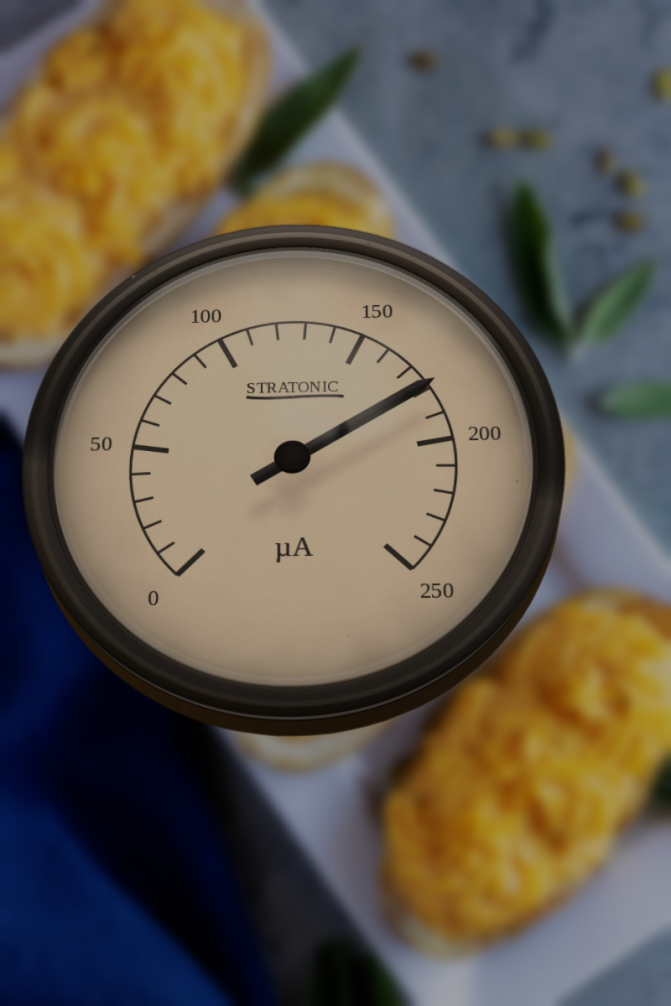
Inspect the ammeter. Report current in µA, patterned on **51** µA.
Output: **180** µA
